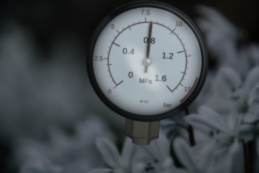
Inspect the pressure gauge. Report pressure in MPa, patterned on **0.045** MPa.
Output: **0.8** MPa
